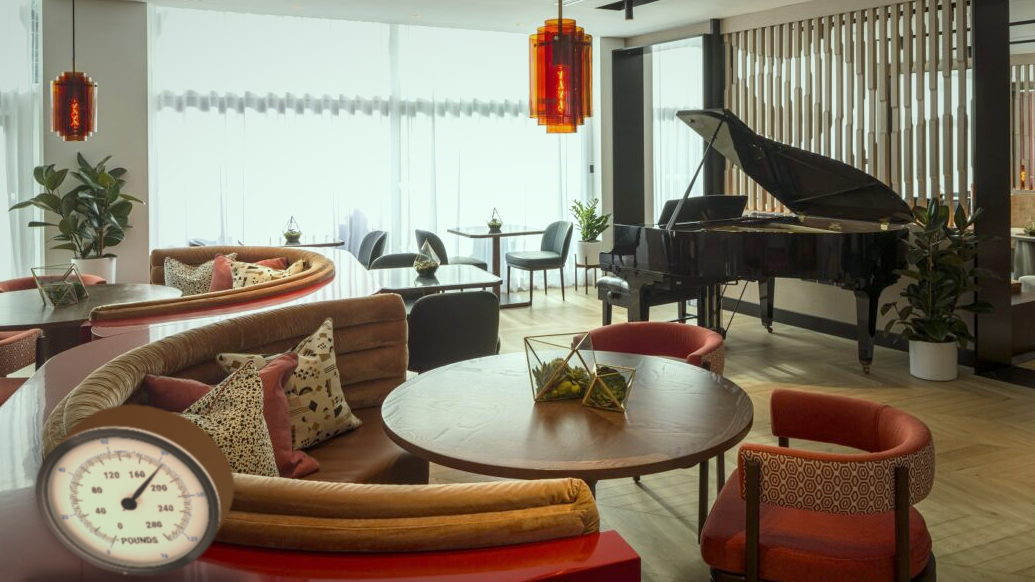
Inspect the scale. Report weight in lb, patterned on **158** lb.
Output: **180** lb
